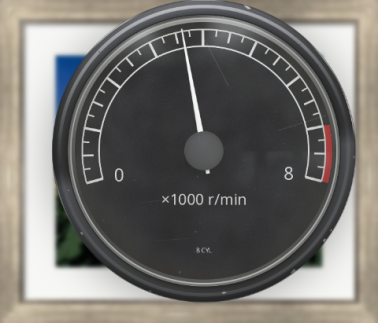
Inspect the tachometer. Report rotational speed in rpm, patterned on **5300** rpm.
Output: **3625** rpm
